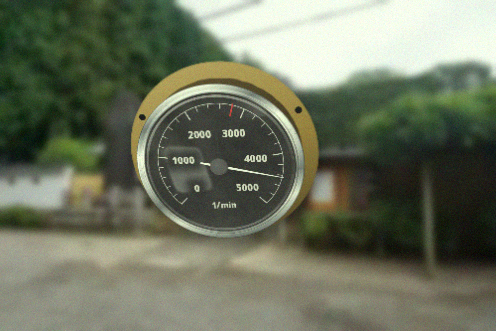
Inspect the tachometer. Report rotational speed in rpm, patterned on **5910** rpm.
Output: **4400** rpm
